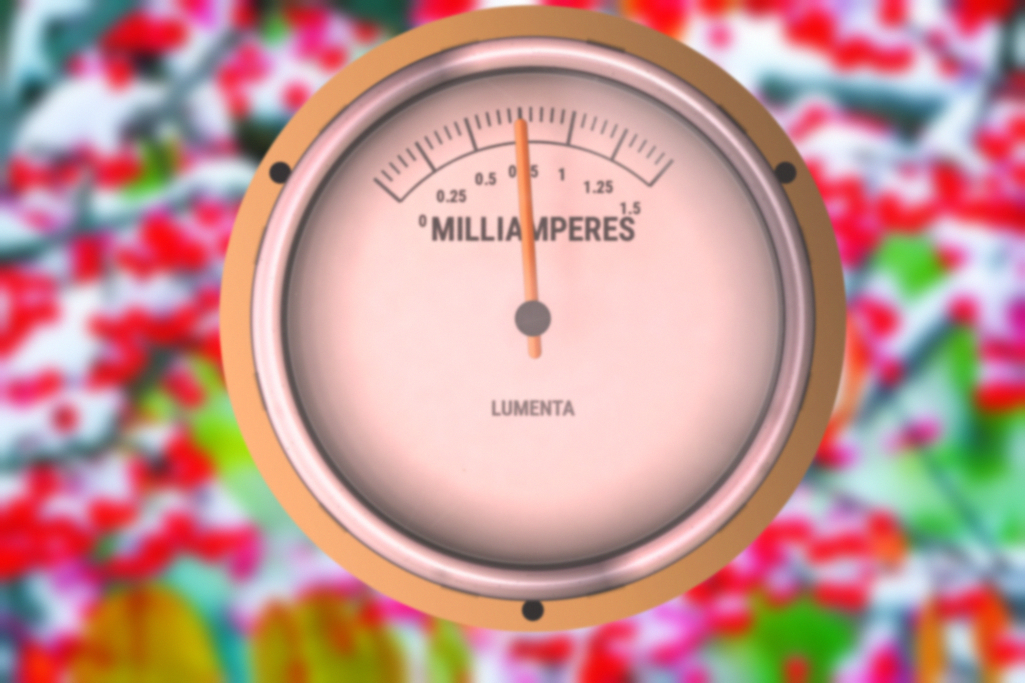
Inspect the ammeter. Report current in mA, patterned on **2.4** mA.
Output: **0.75** mA
